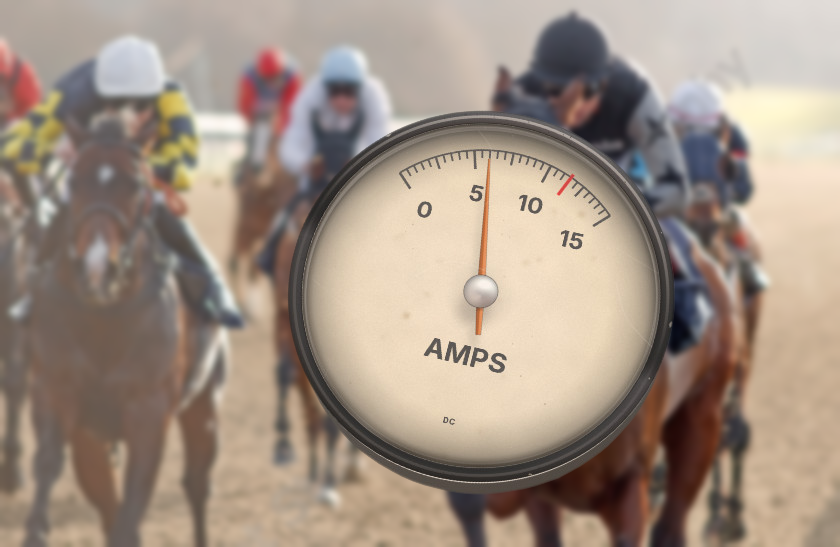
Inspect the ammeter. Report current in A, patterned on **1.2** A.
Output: **6** A
